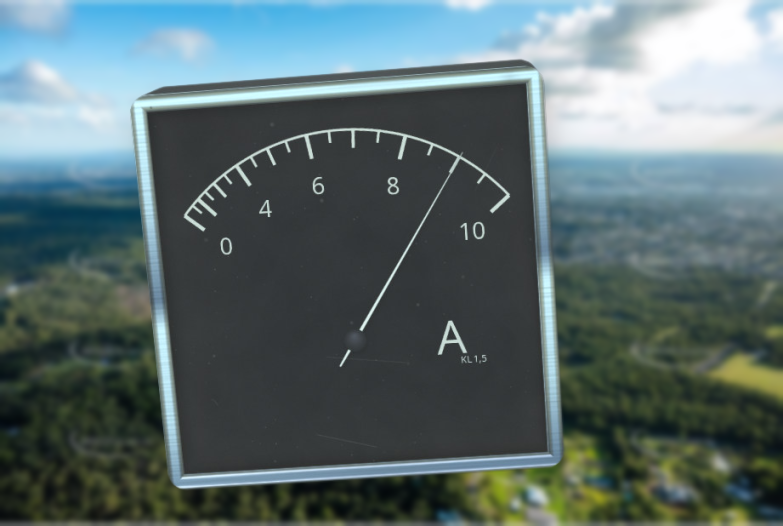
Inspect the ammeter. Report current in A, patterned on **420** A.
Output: **9** A
